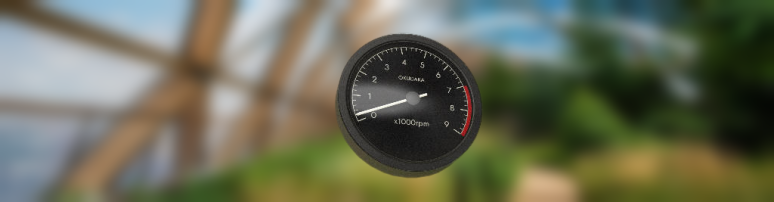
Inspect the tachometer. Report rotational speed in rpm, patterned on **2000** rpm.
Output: **200** rpm
